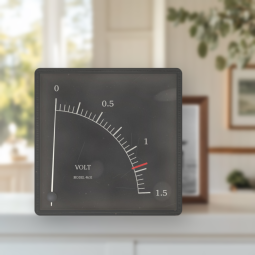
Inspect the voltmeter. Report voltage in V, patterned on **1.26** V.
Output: **0** V
